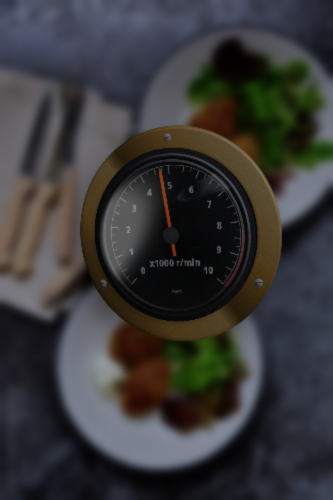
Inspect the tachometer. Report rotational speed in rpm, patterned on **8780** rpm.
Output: **4750** rpm
